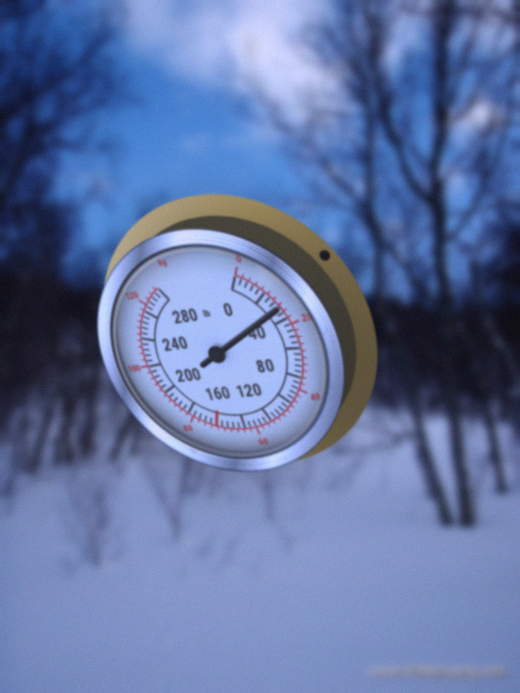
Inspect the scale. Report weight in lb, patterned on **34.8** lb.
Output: **32** lb
